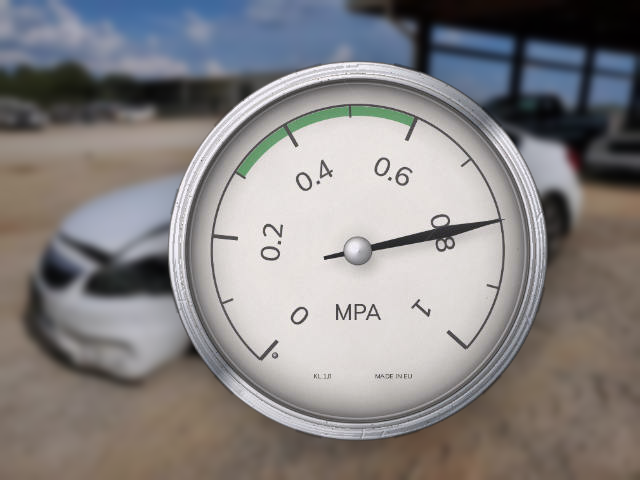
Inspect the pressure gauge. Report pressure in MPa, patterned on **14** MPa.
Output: **0.8** MPa
